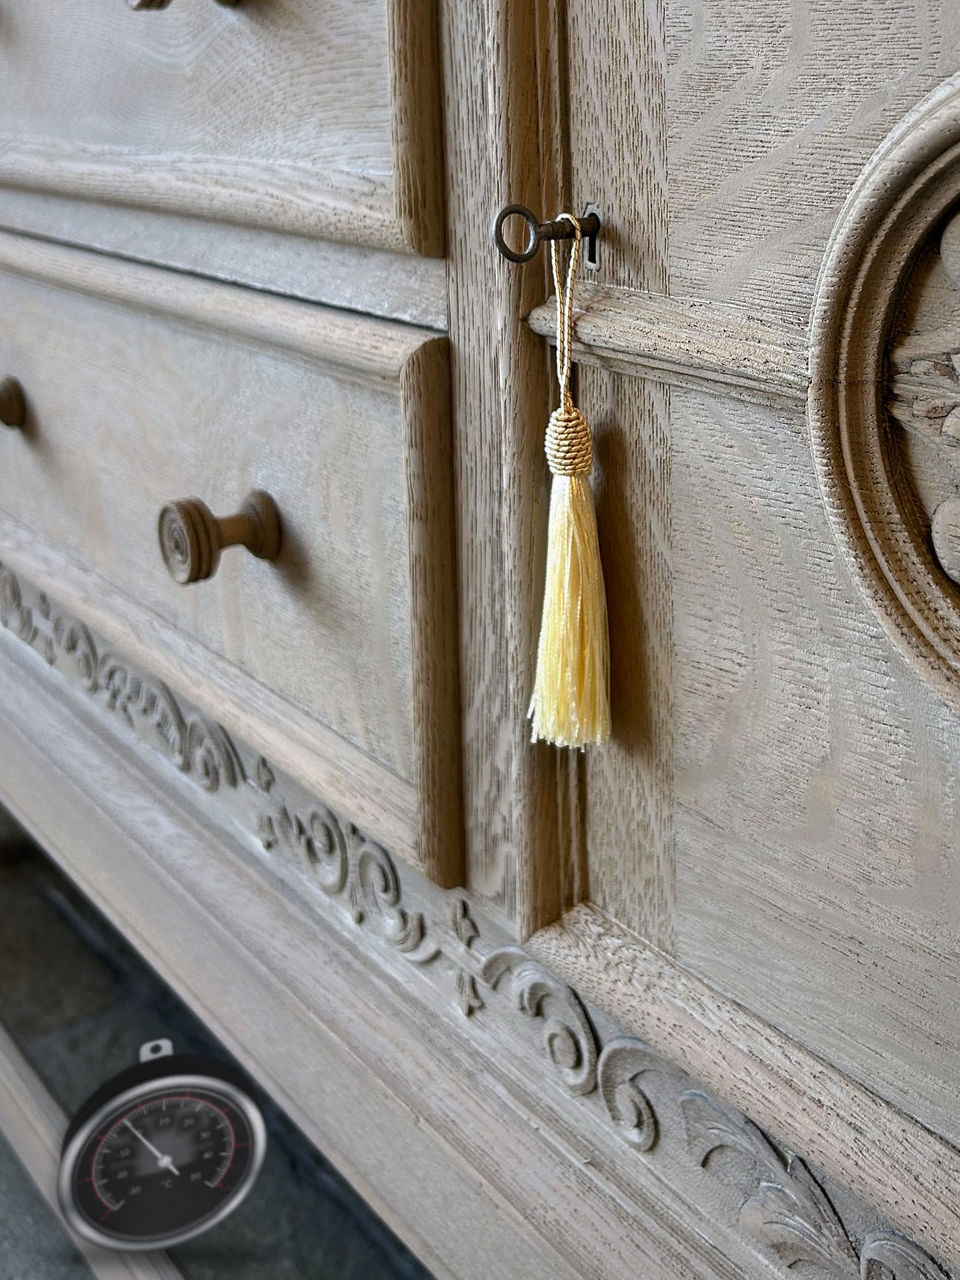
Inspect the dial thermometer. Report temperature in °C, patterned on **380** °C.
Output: **0** °C
